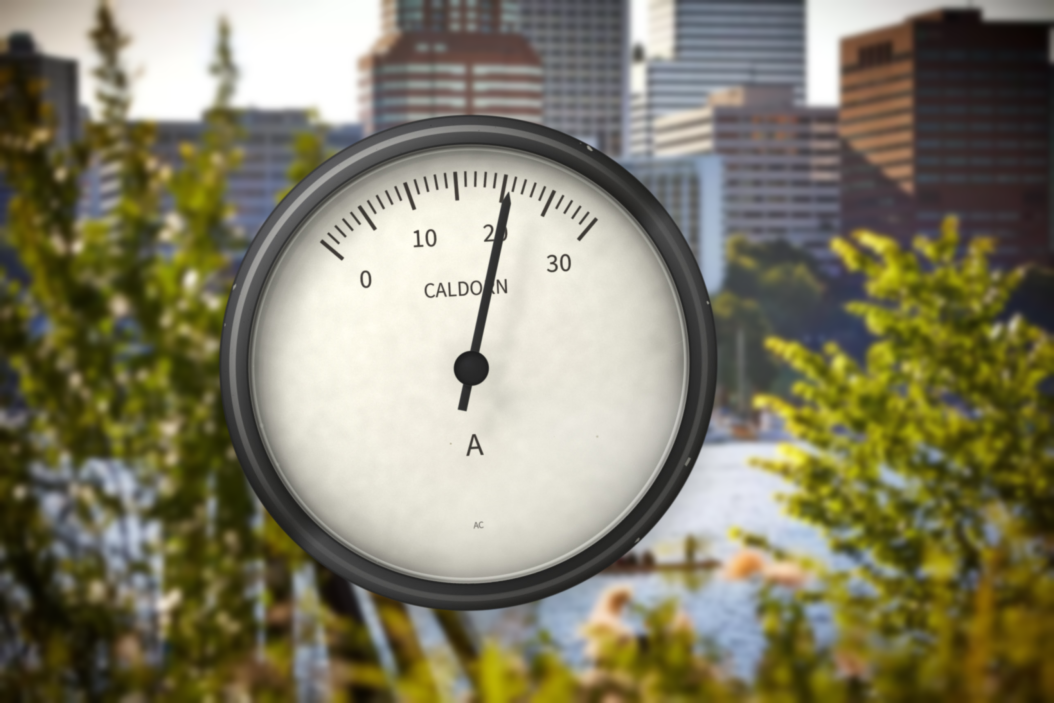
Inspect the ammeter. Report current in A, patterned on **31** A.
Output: **20.5** A
